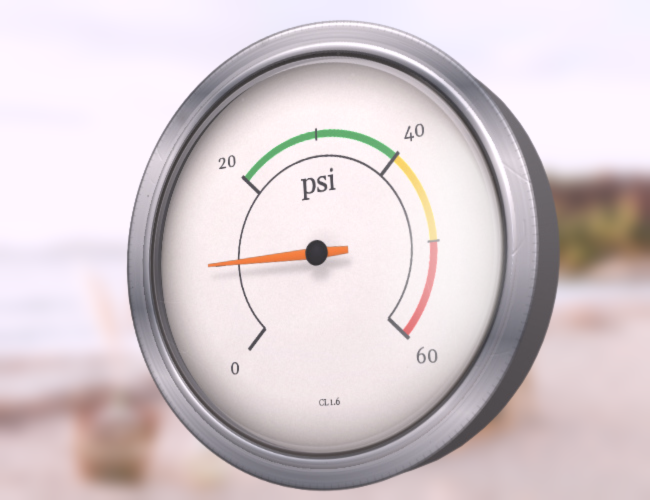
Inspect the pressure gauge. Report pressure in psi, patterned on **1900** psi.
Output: **10** psi
